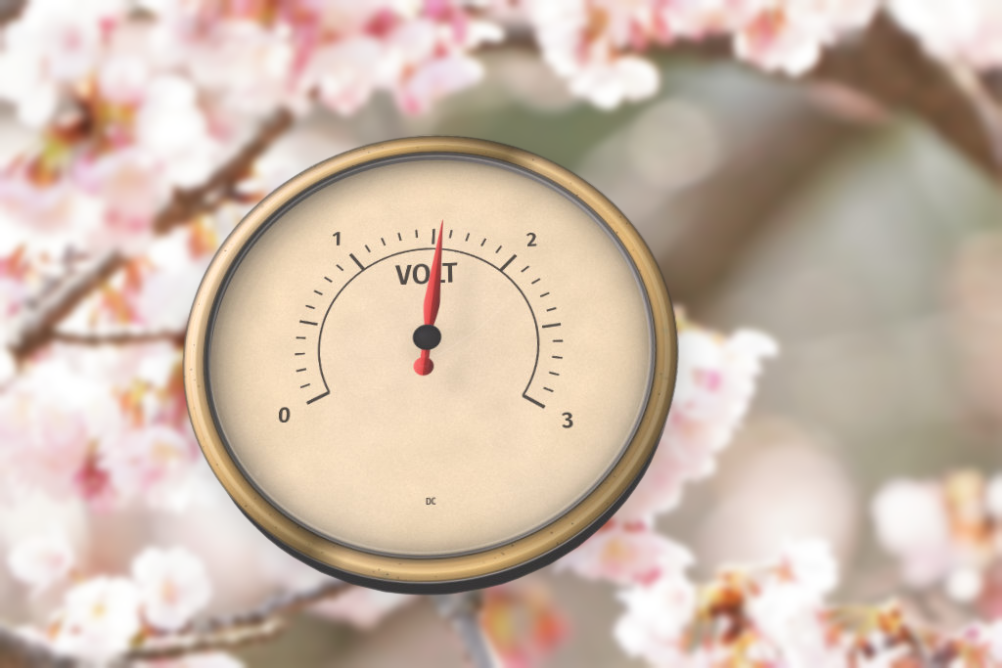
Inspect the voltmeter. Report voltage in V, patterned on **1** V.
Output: **1.55** V
